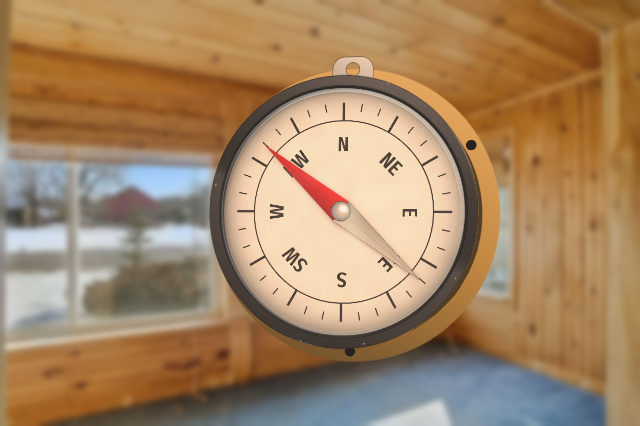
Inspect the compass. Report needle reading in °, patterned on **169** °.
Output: **310** °
